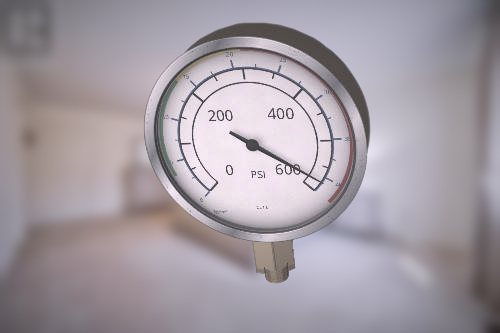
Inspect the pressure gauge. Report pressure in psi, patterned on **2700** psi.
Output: **575** psi
